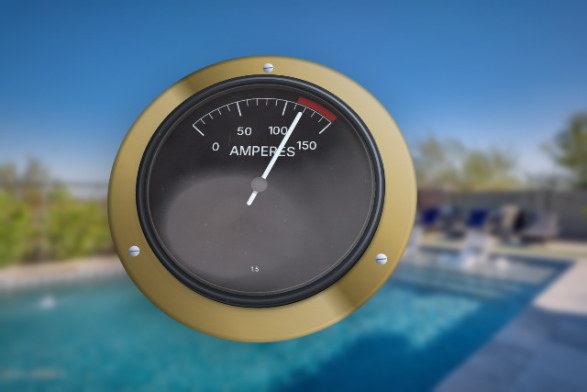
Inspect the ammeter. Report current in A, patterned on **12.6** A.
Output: **120** A
